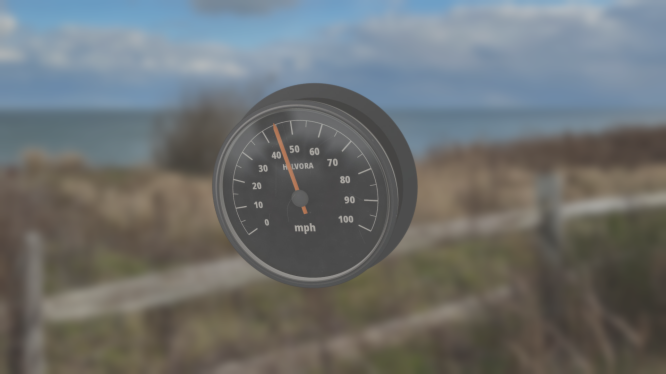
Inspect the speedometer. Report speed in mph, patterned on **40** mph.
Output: **45** mph
